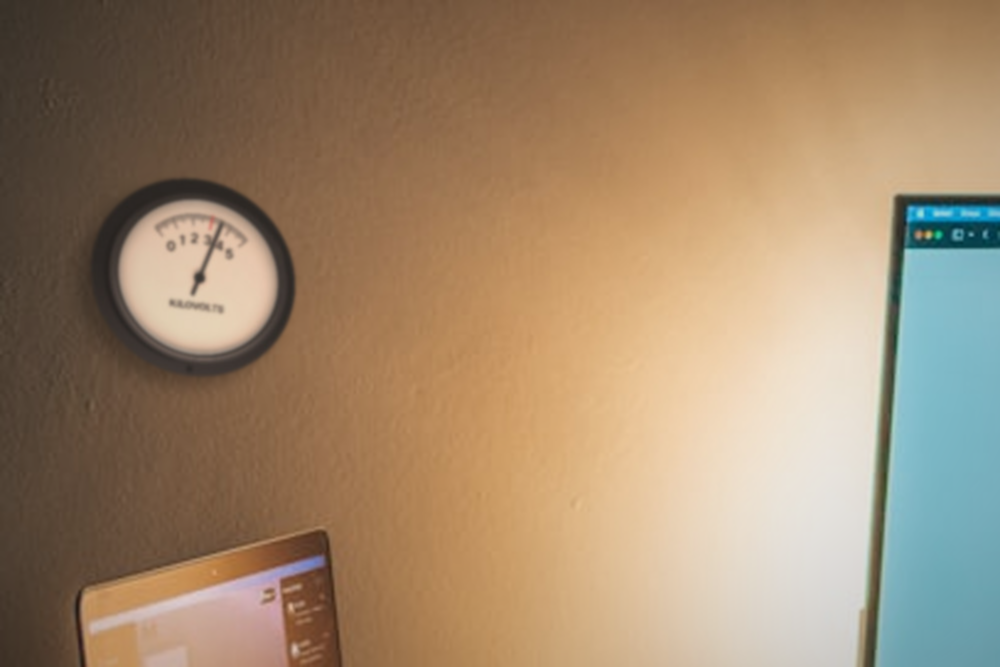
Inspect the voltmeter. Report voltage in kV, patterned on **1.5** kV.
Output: **3.5** kV
